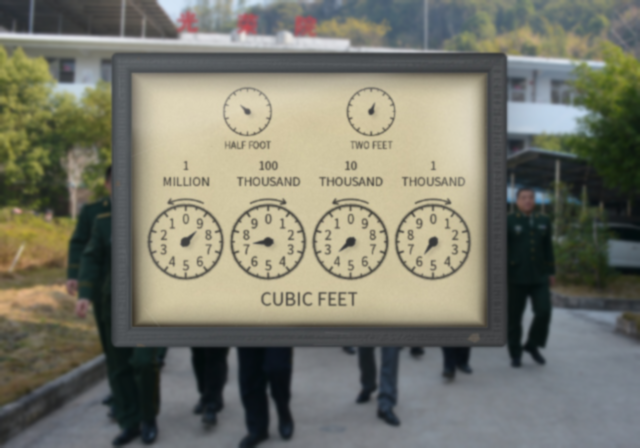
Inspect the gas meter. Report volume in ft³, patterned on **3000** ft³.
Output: **873600** ft³
